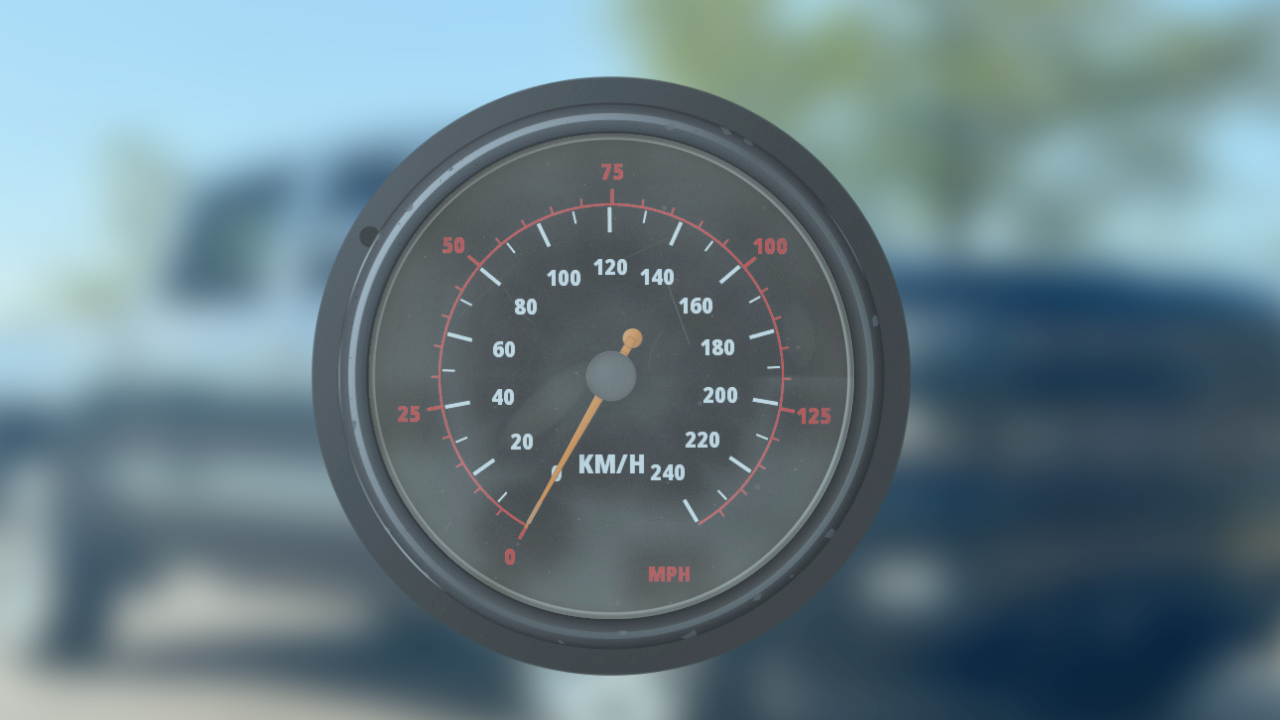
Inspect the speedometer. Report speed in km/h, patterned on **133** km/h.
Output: **0** km/h
